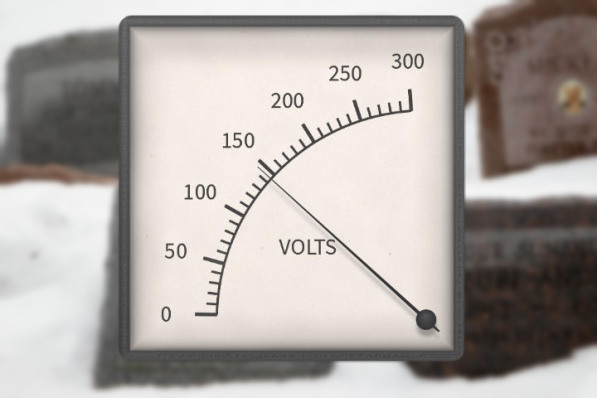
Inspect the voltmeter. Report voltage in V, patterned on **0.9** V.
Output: **145** V
